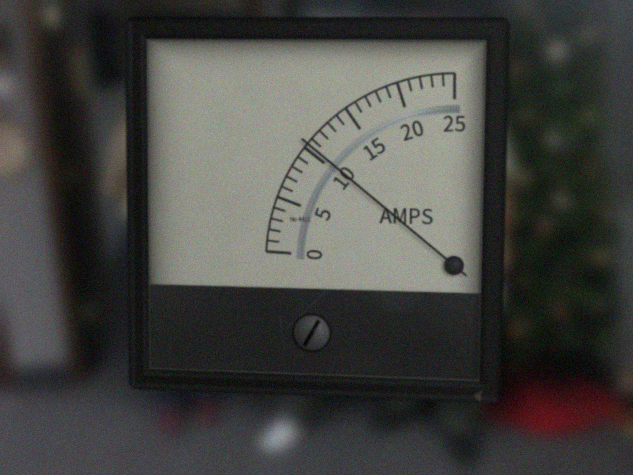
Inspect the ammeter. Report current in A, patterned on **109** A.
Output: **10.5** A
